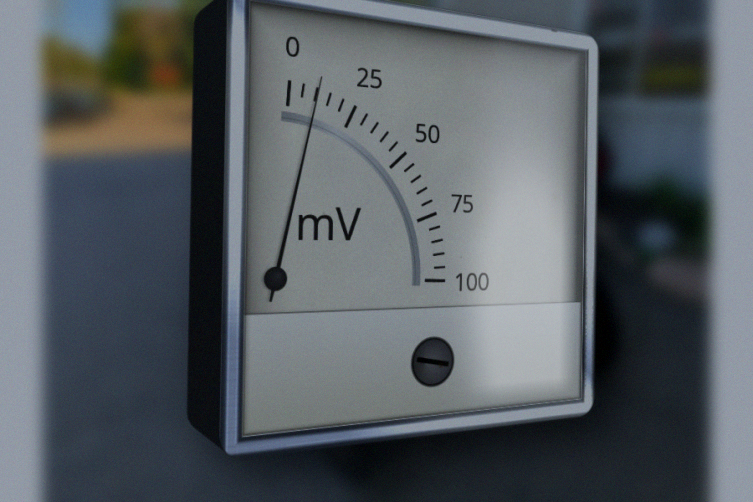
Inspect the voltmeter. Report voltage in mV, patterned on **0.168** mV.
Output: **10** mV
